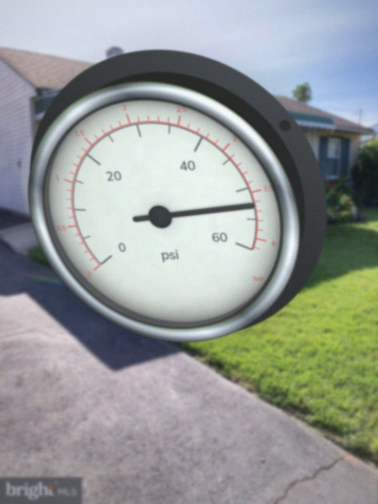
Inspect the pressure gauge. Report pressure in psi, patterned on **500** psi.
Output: **52.5** psi
